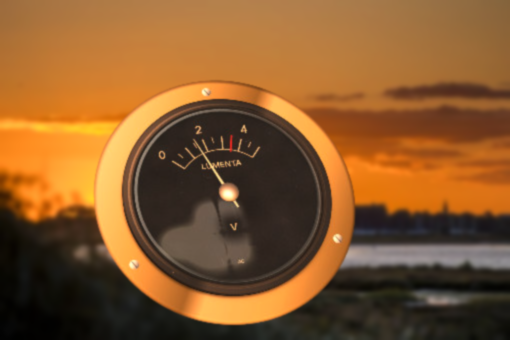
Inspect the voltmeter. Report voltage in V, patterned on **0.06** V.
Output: **1.5** V
